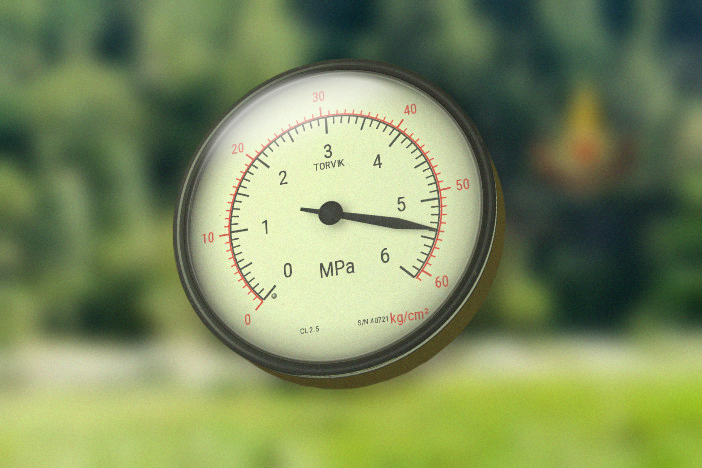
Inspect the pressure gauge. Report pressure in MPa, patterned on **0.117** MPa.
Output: **5.4** MPa
